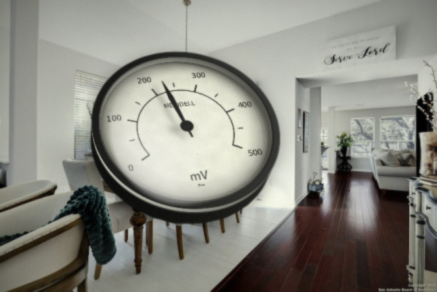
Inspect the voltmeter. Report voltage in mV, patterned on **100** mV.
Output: **225** mV
